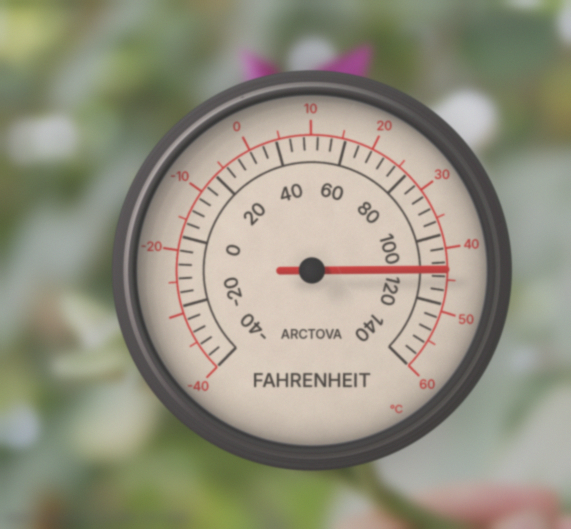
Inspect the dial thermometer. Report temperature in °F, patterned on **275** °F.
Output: **110** °F
